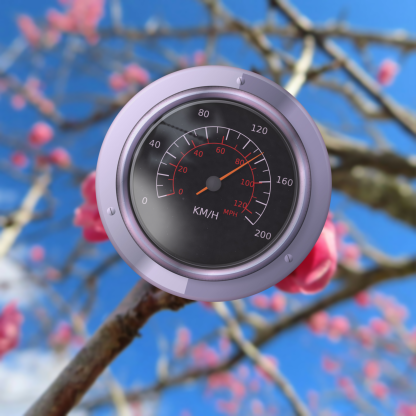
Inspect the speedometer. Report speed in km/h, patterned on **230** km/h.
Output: **135** km/h
